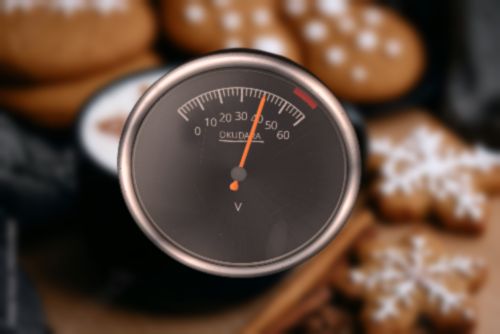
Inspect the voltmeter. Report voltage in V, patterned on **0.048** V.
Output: **40** V
